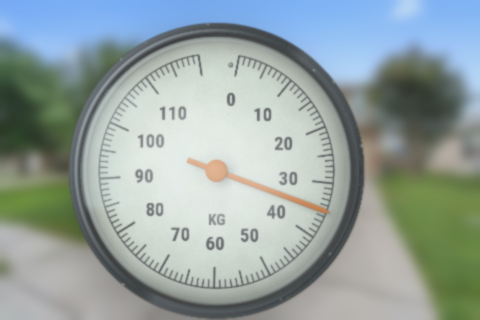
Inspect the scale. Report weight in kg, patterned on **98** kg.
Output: **35** kg
